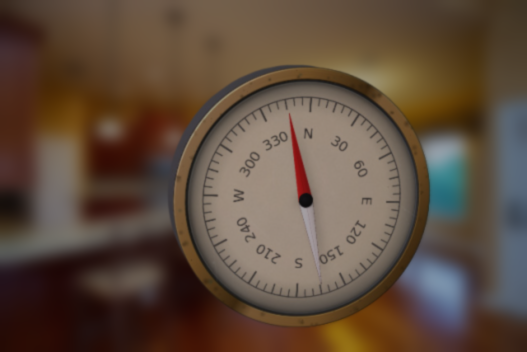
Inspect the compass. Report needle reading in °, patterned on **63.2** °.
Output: **345** °
